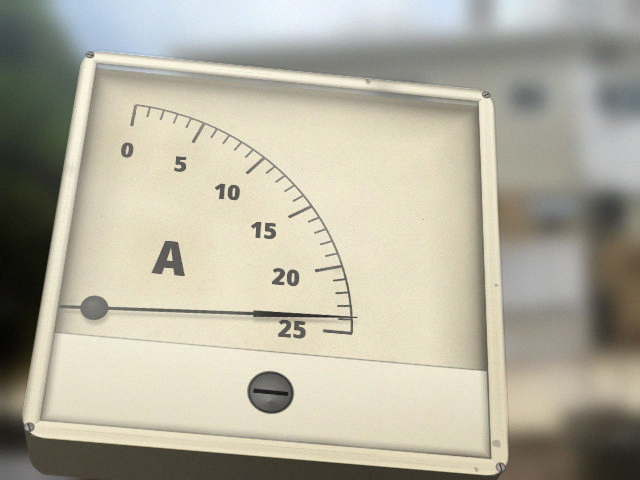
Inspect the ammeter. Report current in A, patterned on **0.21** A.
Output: **24** A
